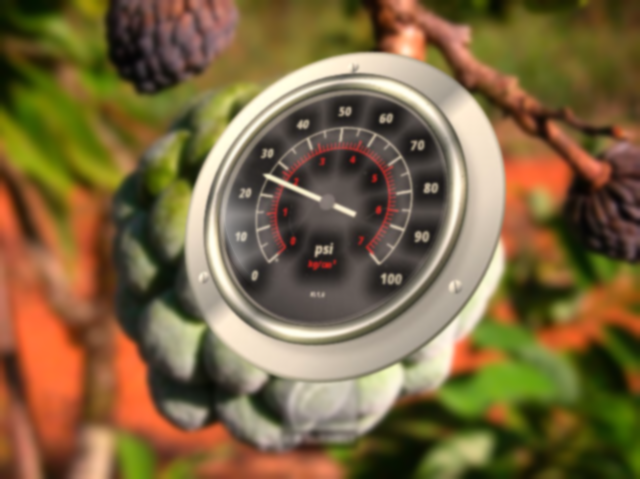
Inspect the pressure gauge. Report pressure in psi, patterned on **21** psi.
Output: **25** psi
